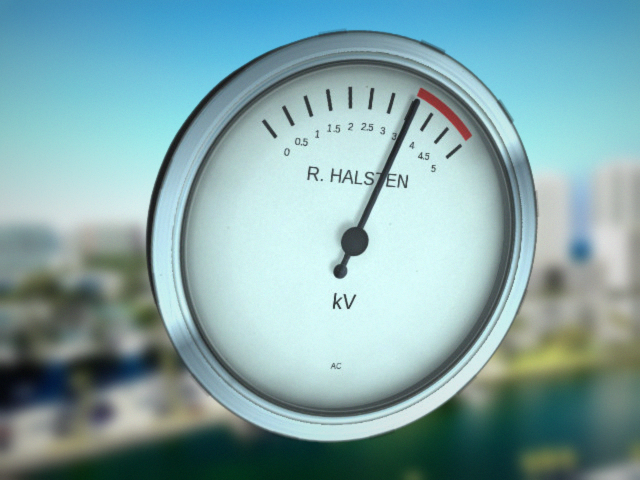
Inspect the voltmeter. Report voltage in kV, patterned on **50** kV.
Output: **3.5** kV
